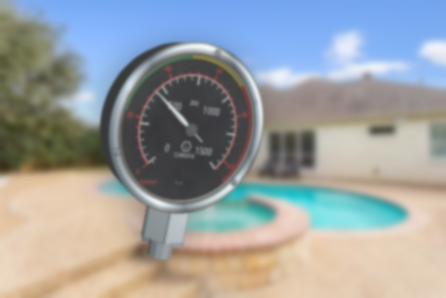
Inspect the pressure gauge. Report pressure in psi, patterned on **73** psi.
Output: **450** psi
